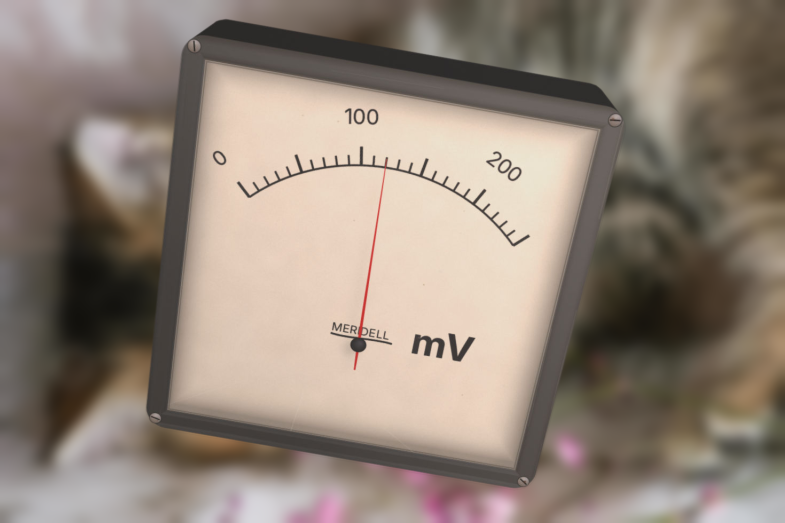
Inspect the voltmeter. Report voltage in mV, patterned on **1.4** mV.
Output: **120** mV
